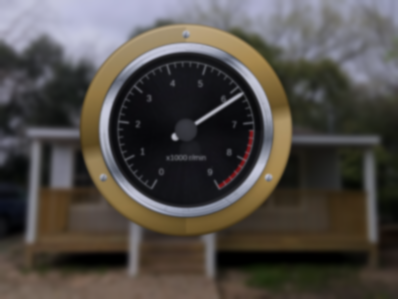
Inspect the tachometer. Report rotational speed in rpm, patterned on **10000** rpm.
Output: **6200** rpm
